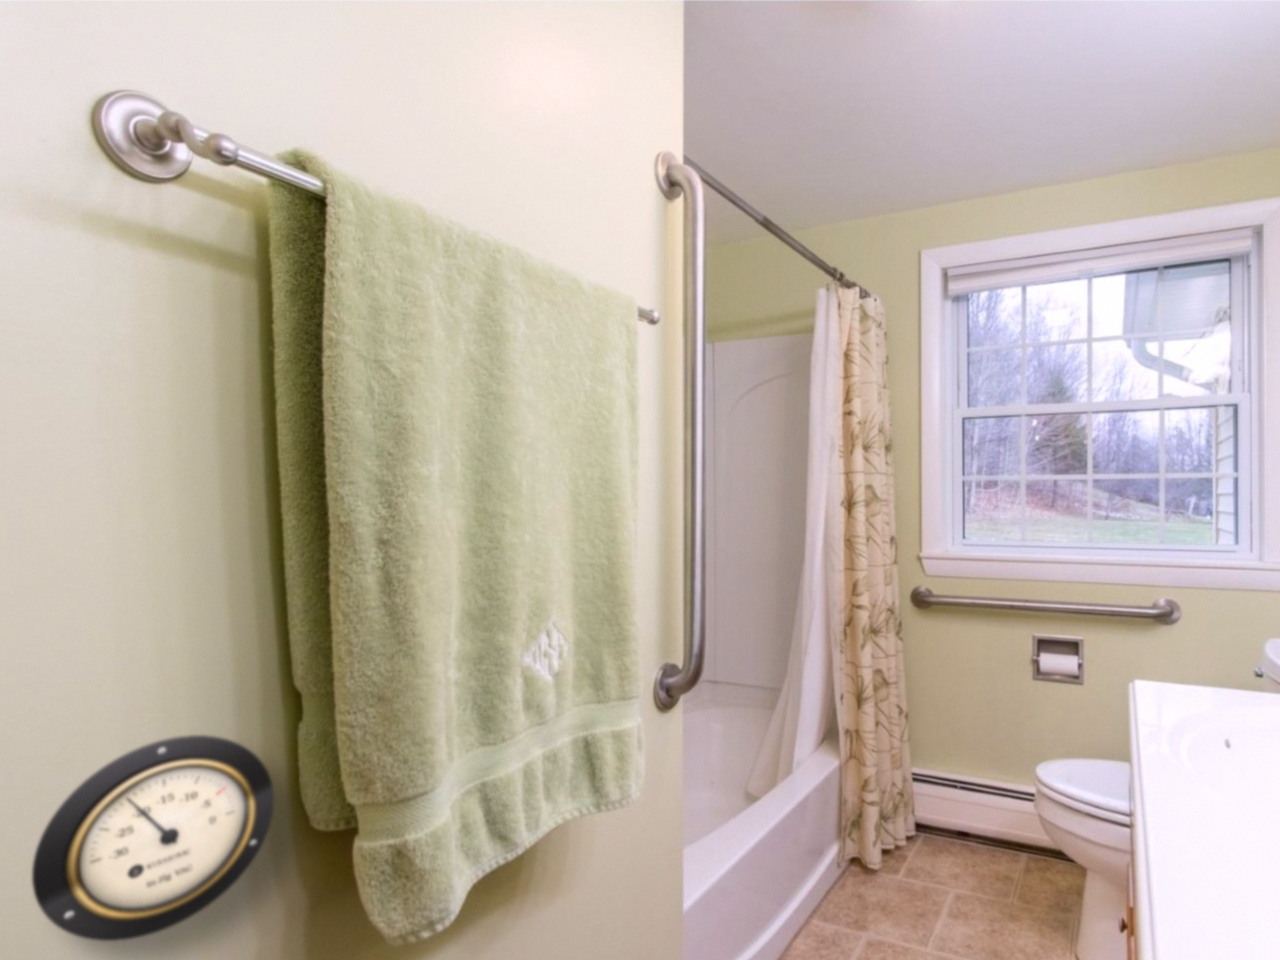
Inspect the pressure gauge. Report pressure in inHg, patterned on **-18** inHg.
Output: **-20** inHg
